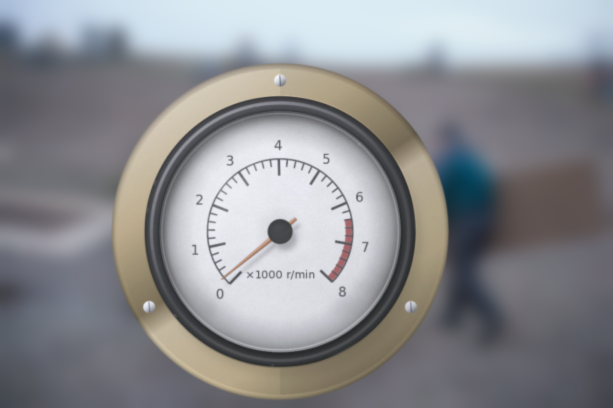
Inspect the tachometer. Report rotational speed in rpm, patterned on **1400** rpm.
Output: **200** rpm
